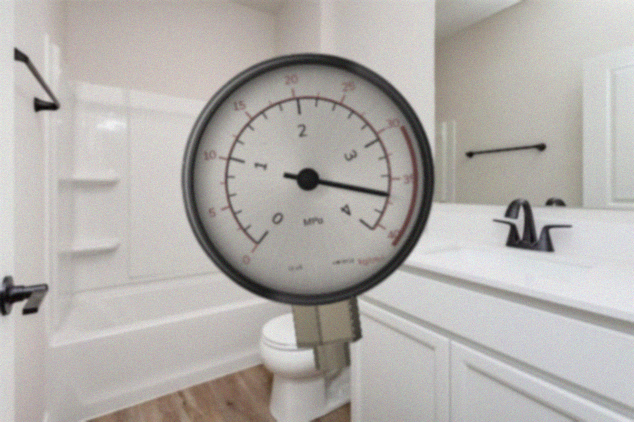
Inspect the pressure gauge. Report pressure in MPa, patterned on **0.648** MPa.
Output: **3.6** MPa
